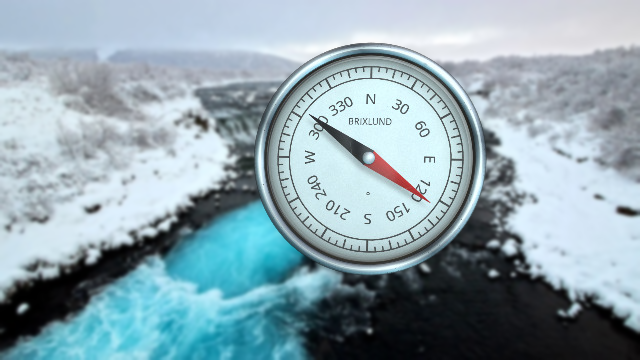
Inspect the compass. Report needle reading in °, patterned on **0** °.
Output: **125** °
